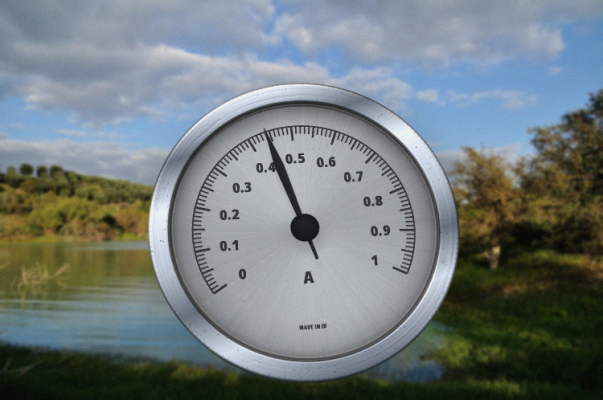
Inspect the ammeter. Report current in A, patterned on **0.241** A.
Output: **0.44** A
